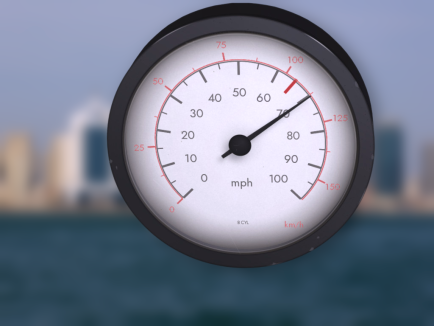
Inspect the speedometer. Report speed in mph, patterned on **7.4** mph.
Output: **70** mph
